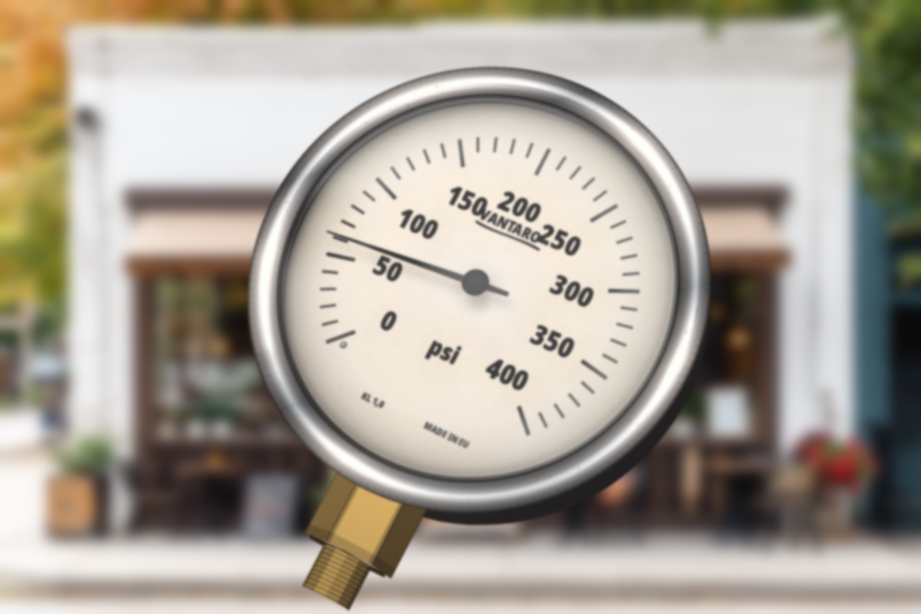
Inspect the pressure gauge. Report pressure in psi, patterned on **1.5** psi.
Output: **60** psi
